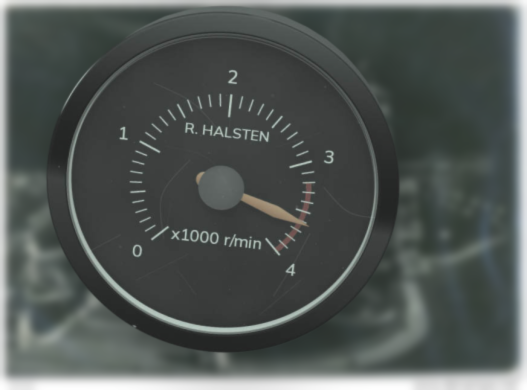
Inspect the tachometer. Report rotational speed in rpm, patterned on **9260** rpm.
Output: **3600** rpm
